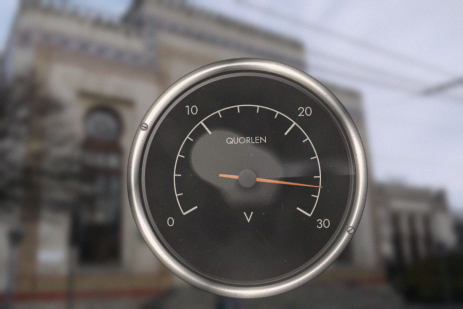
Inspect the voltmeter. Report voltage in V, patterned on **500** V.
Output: **27** V
